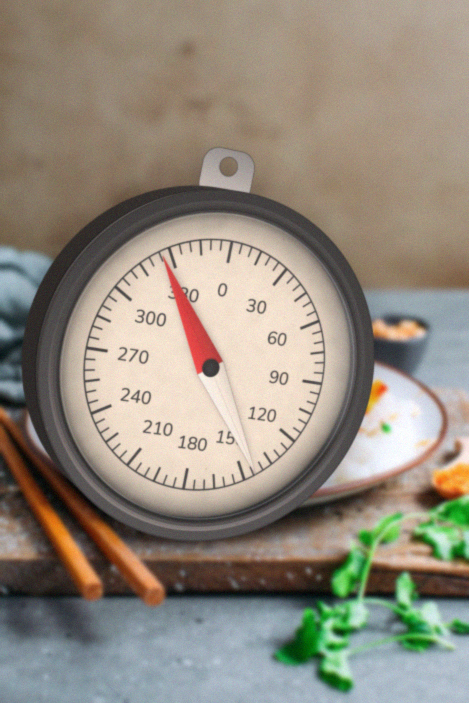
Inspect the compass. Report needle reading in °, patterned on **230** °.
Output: **325** °
